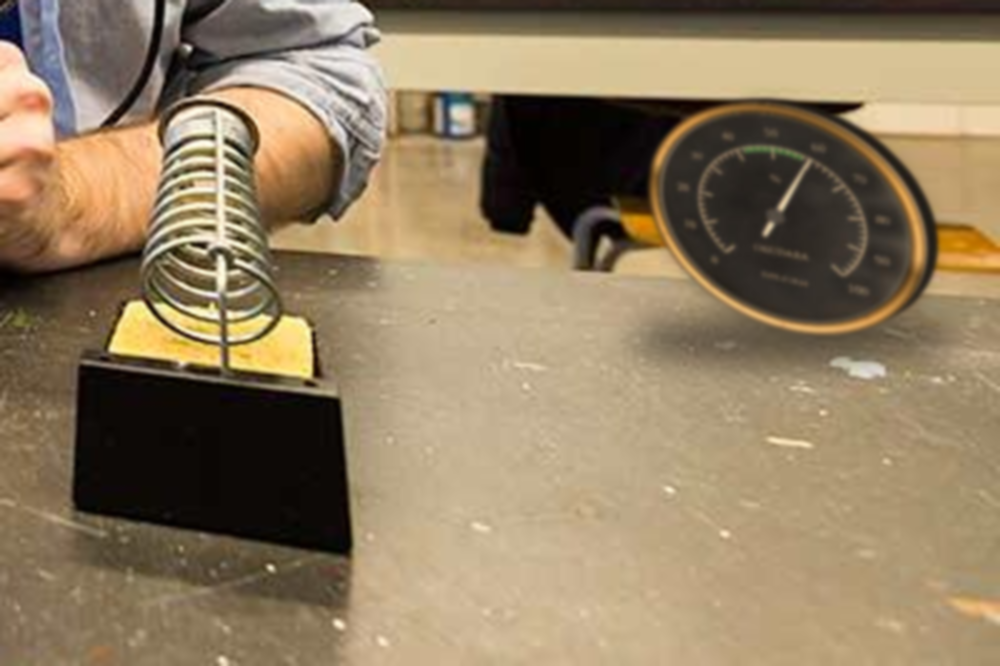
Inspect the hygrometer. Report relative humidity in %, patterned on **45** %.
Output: **60** %
